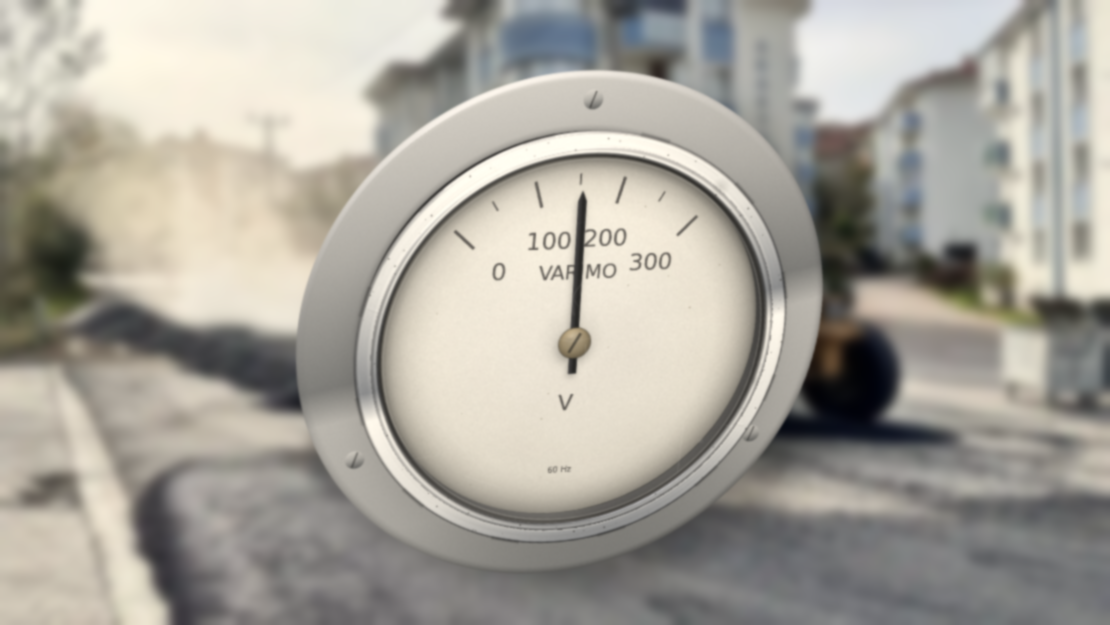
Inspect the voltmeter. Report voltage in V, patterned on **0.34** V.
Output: **150** V
